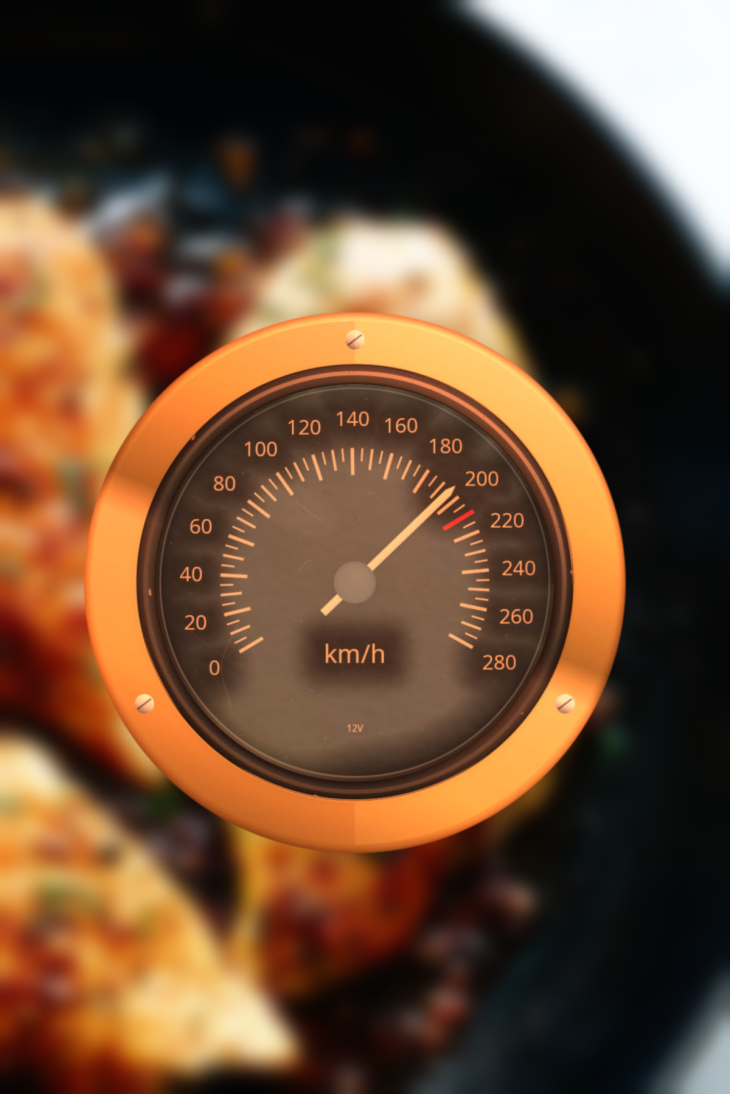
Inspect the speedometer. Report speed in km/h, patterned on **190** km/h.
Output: **195** km/h
